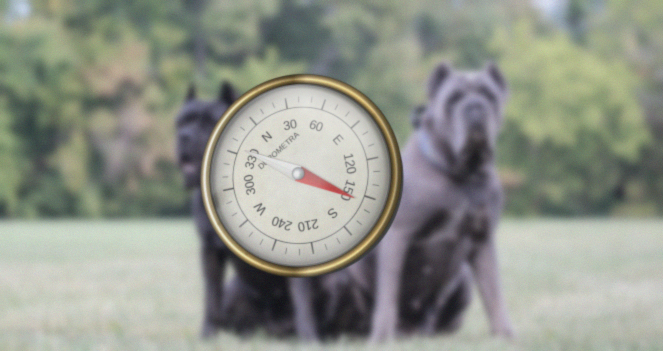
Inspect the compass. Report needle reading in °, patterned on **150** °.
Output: **155** °
